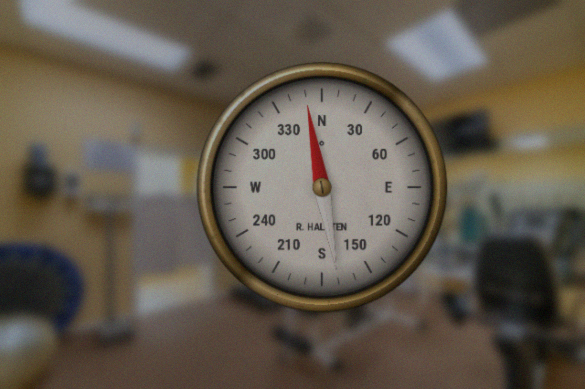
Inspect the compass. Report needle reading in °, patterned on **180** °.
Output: **350** °
